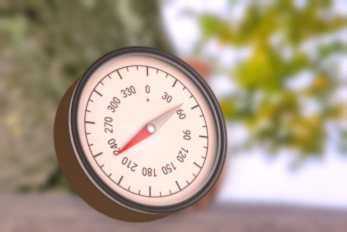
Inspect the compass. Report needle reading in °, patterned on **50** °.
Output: **230** °
